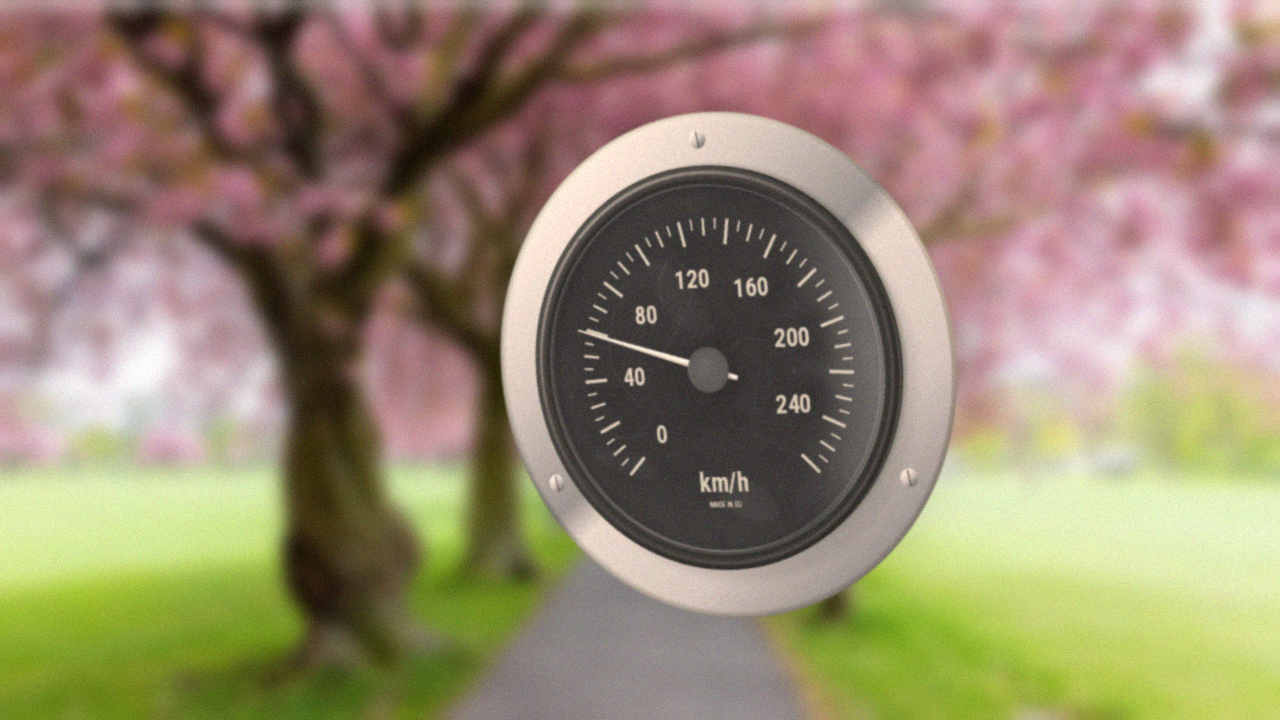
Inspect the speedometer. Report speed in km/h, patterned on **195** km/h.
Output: **60** km/h
